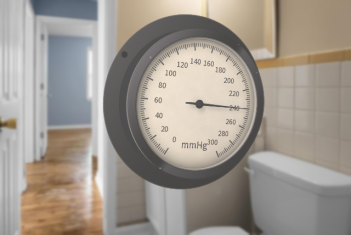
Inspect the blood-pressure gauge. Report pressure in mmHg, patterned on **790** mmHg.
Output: **240** mmHg
